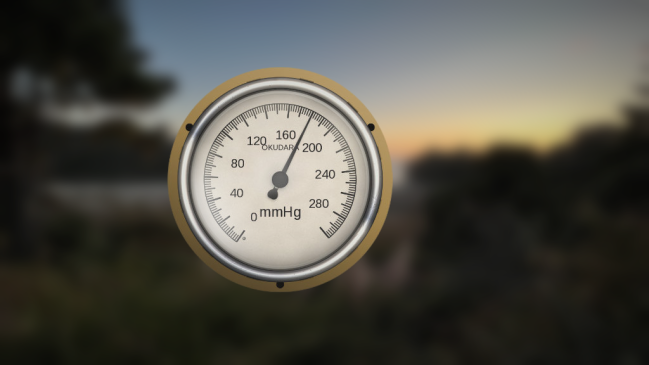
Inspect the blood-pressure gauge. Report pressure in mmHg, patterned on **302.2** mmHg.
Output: **180** mmHg
